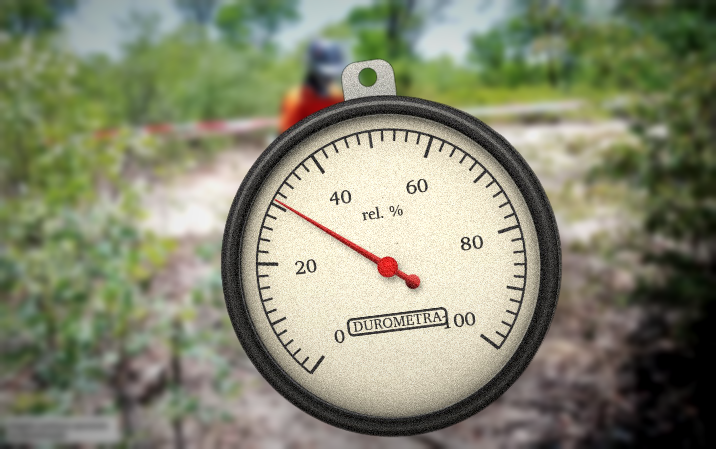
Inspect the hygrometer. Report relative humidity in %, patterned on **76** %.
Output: **31** %
